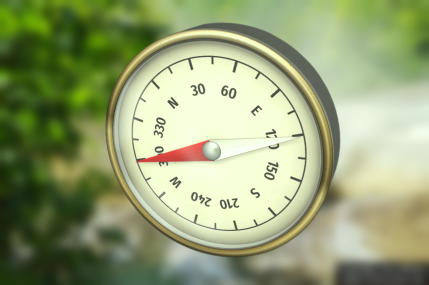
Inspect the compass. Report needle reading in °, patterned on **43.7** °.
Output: **300** °
